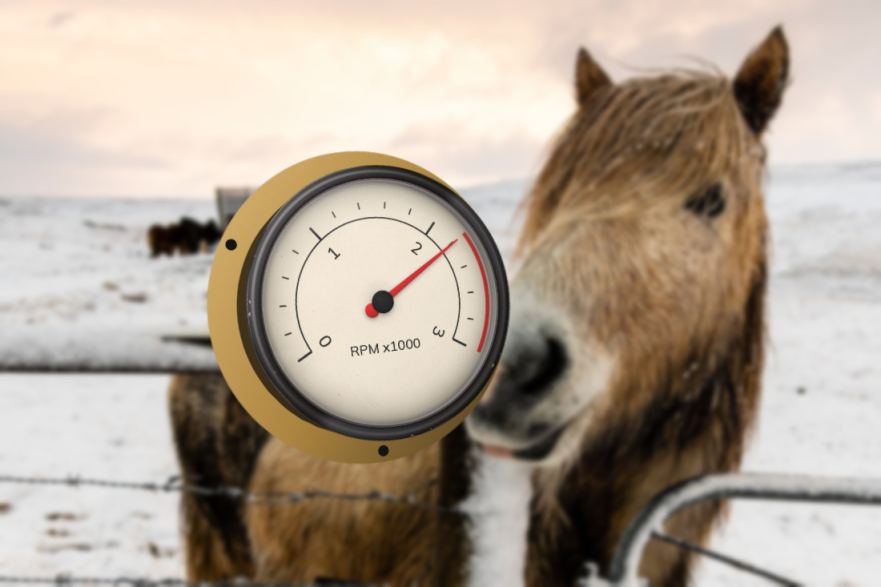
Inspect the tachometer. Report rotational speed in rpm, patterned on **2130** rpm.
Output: **2200** rpm
